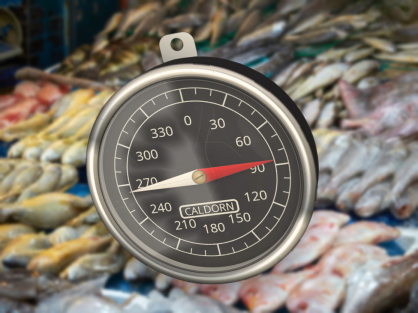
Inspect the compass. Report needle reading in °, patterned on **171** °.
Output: **85** °
